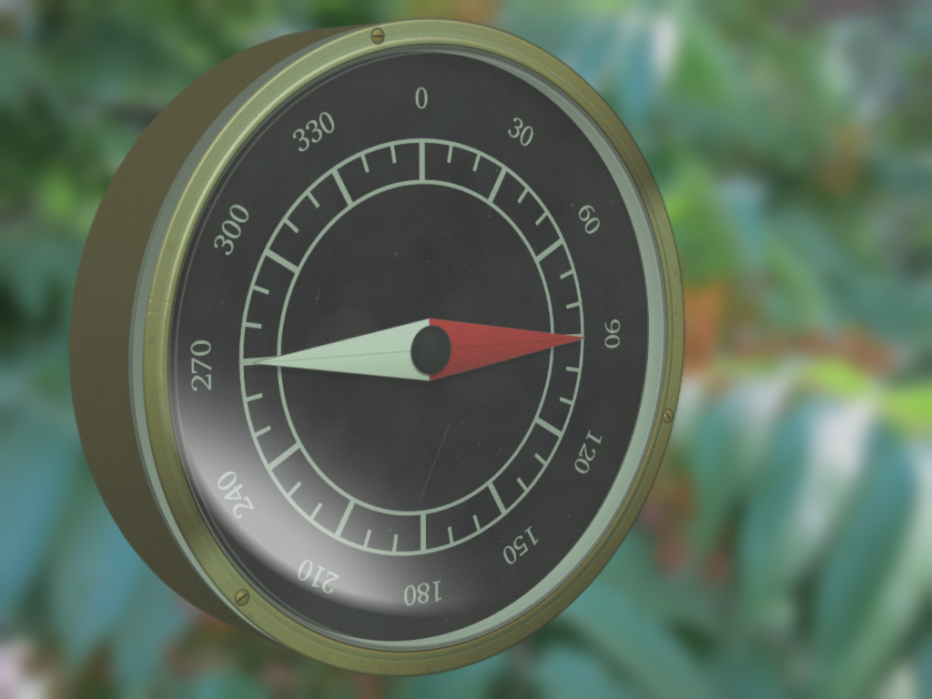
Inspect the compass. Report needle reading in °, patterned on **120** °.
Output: **90** °
